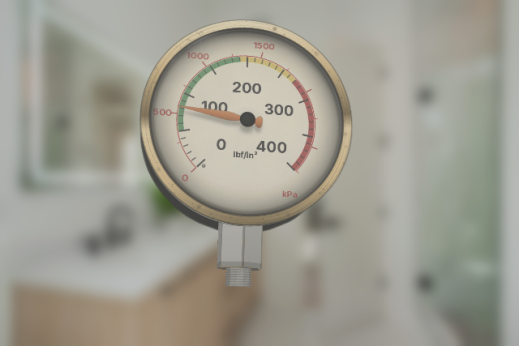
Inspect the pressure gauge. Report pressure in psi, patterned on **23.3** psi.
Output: **80** psi
